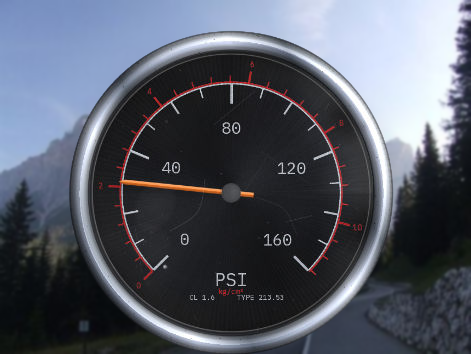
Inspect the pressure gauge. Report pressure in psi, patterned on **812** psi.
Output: **30** psi
